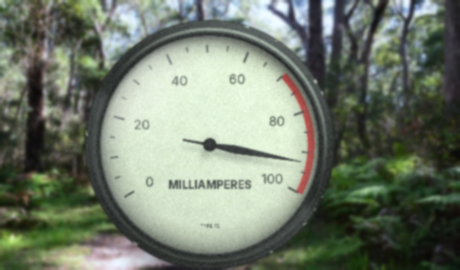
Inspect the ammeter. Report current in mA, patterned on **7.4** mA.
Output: **92.5** mA
